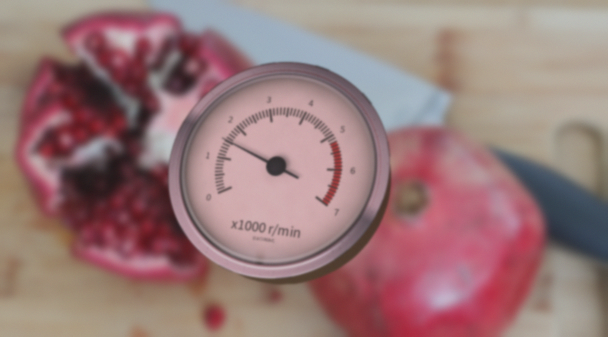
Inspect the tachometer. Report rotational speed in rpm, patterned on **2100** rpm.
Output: **1500** rpm
